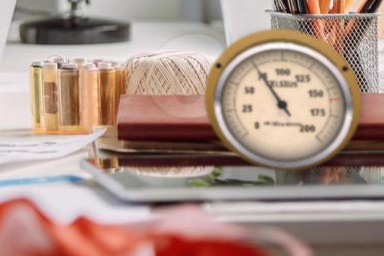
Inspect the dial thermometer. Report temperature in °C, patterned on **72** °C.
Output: **75** °C
